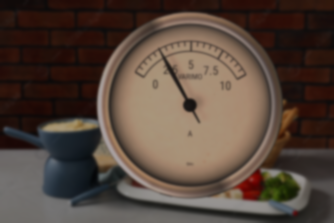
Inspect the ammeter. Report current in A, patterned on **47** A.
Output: **2.5** A
